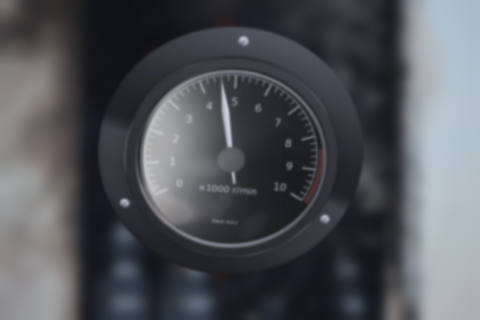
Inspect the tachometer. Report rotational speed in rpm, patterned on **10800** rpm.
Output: **4600** rpm
